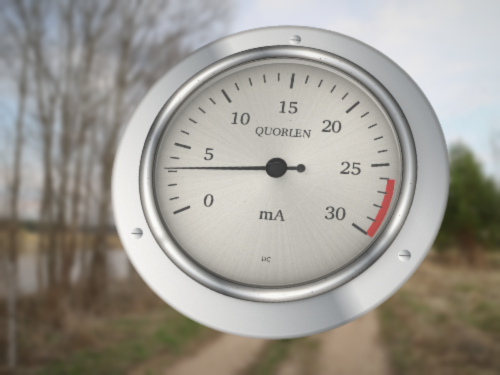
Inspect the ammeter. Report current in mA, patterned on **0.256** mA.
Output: **3** mA
